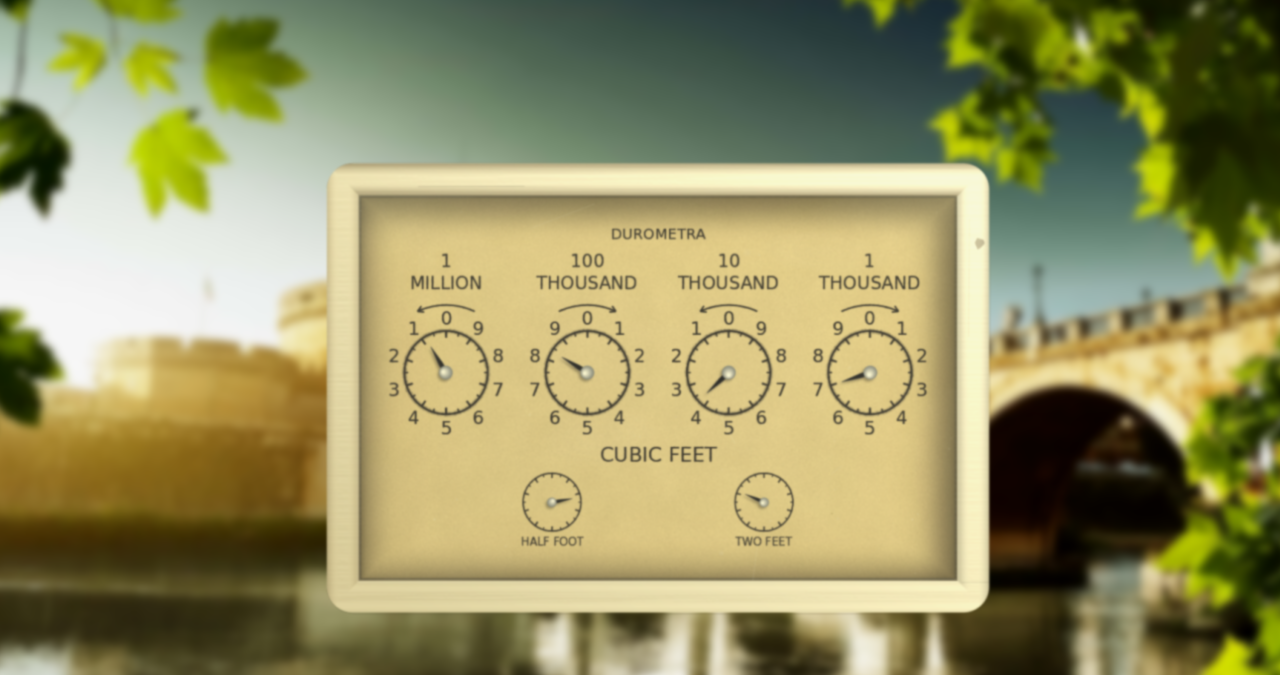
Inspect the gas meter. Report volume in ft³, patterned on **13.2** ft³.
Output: **83700** ft³
